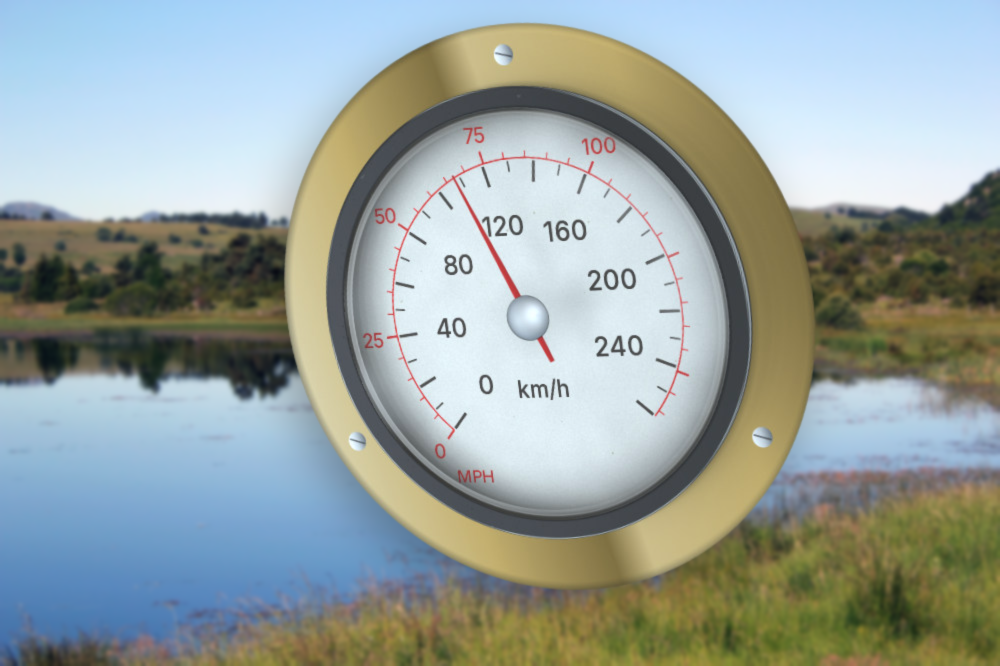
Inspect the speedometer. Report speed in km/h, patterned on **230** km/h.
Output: **110** km/h
